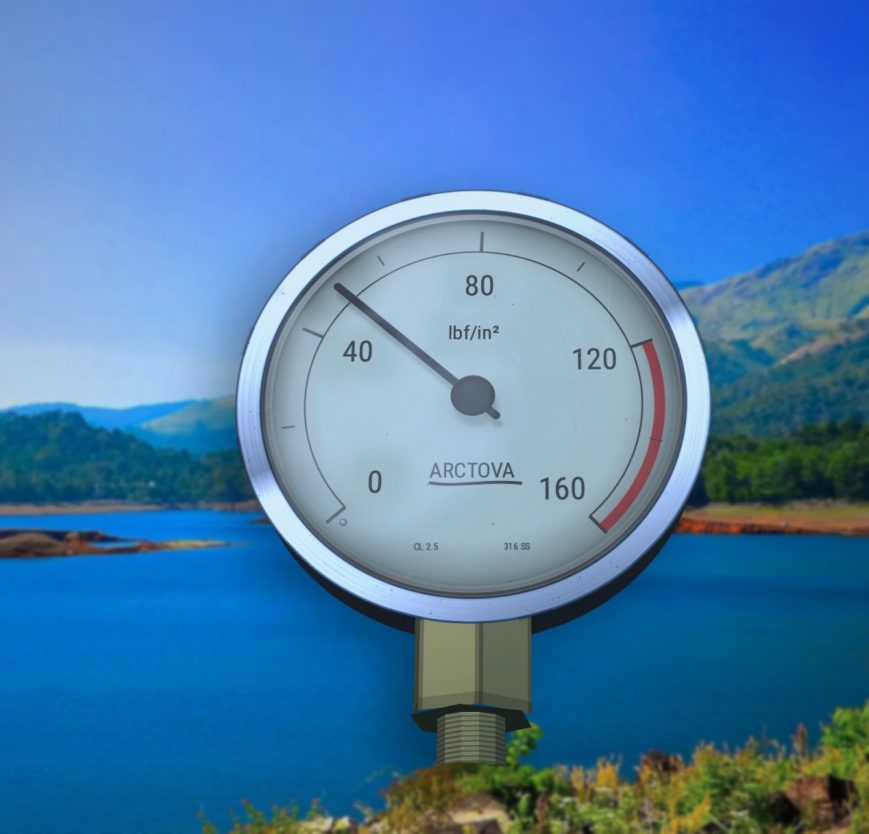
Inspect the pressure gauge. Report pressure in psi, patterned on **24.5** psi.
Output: **50** psi
